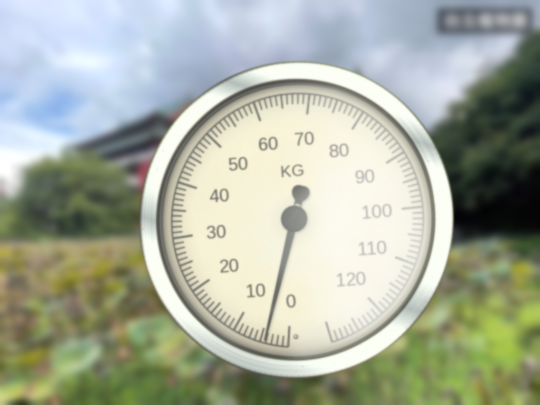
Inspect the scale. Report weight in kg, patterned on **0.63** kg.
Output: **4** kg
